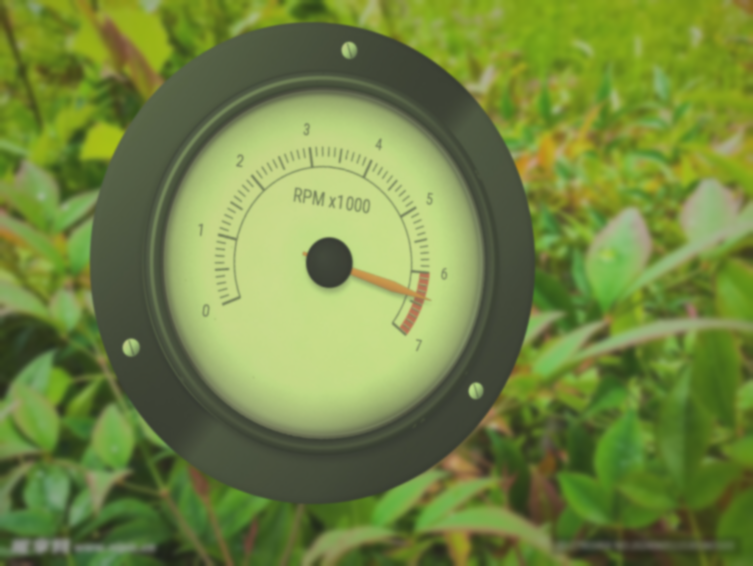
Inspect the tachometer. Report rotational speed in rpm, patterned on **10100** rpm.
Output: **6400** rpm
